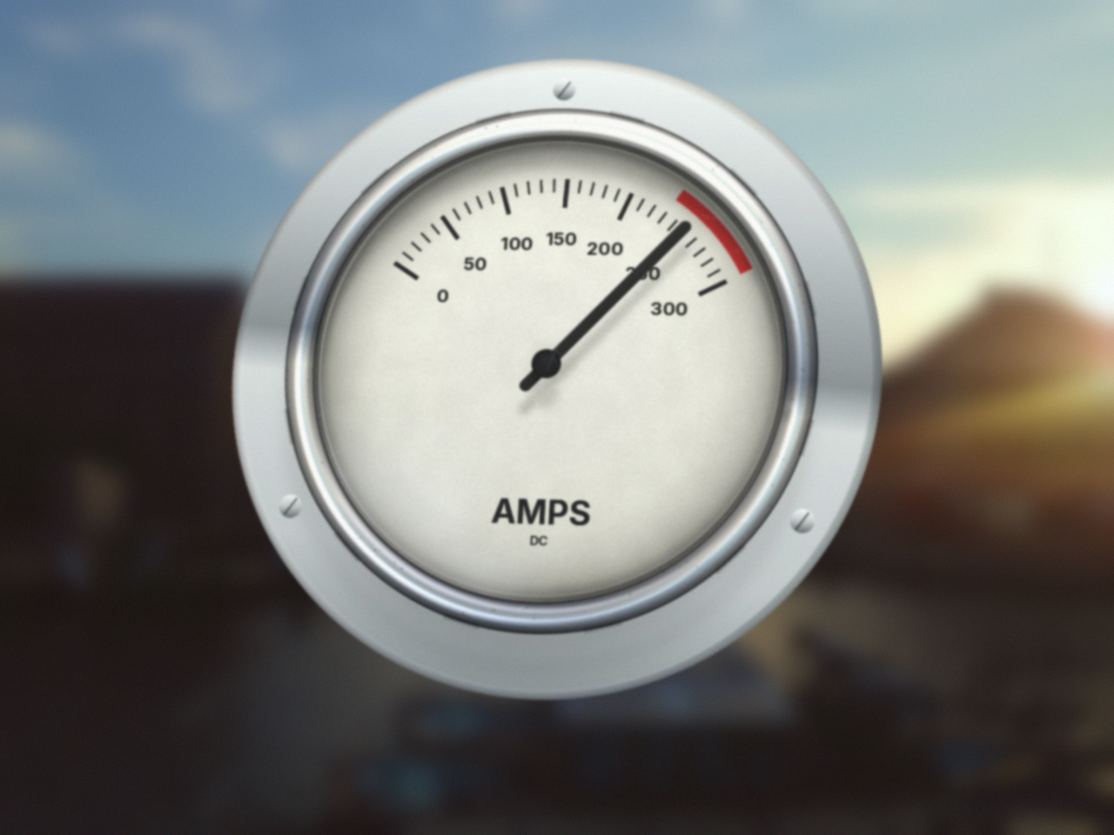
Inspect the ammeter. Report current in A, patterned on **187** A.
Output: **250** A
